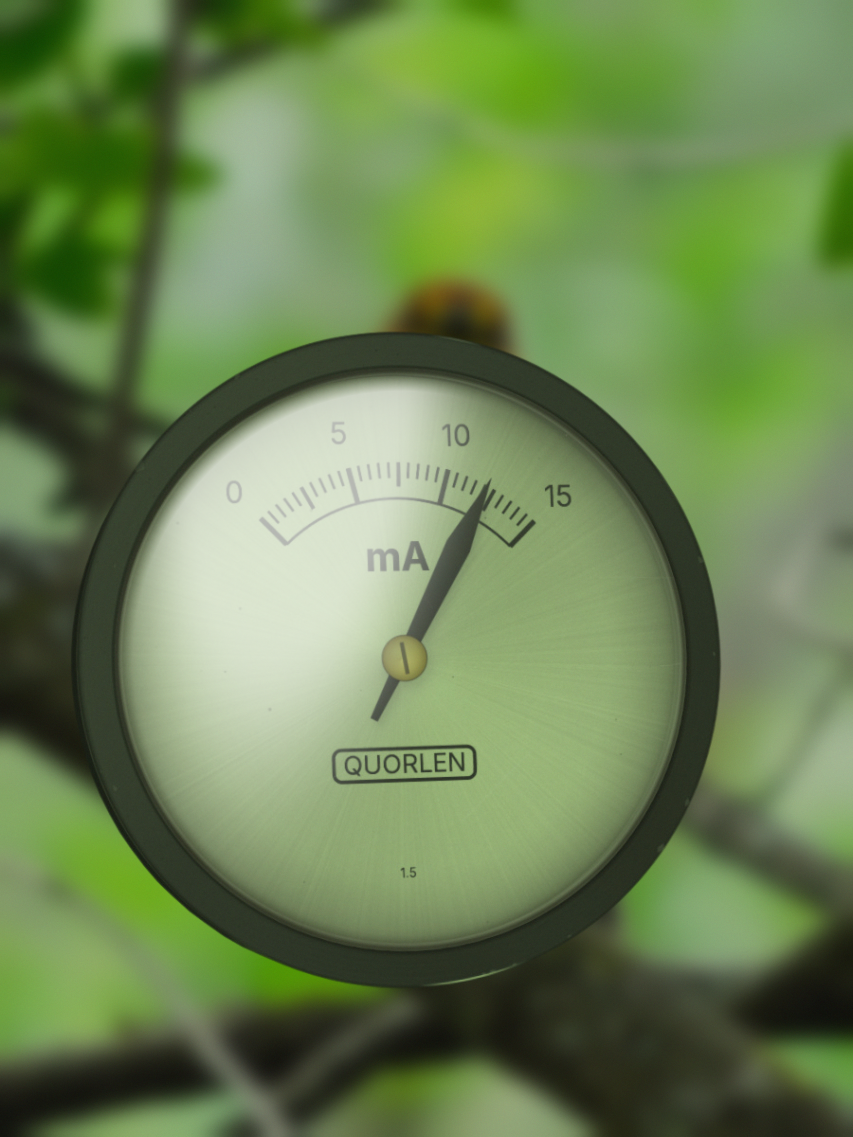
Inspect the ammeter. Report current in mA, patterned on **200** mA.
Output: **12** mA
